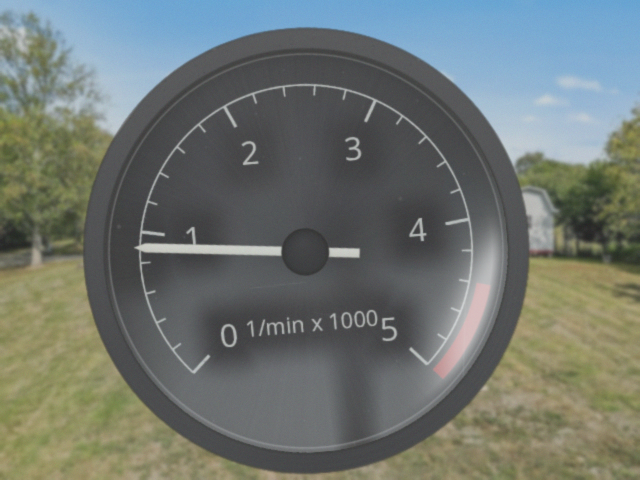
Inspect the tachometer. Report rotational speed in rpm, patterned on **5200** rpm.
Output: **900** rpm
